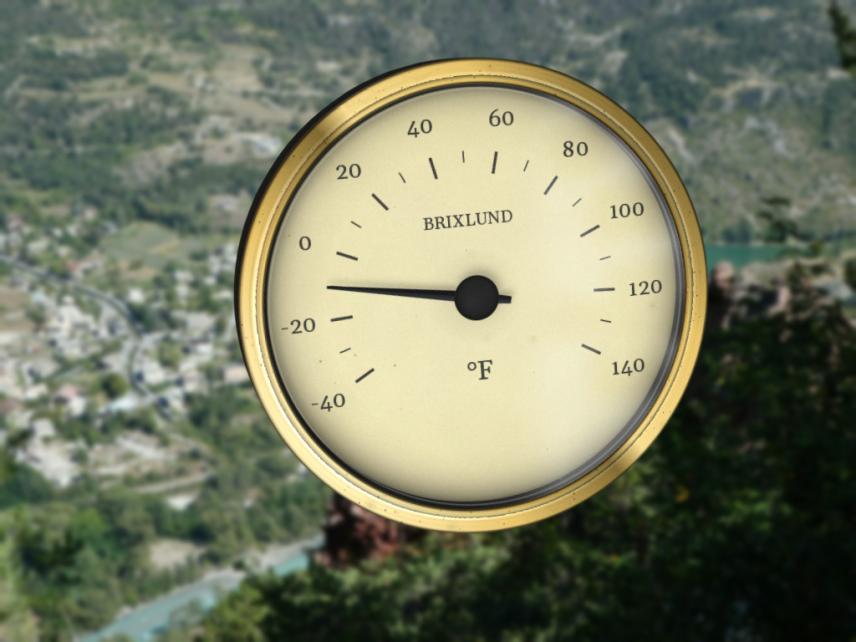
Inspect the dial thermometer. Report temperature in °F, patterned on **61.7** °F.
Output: **-10** °F
